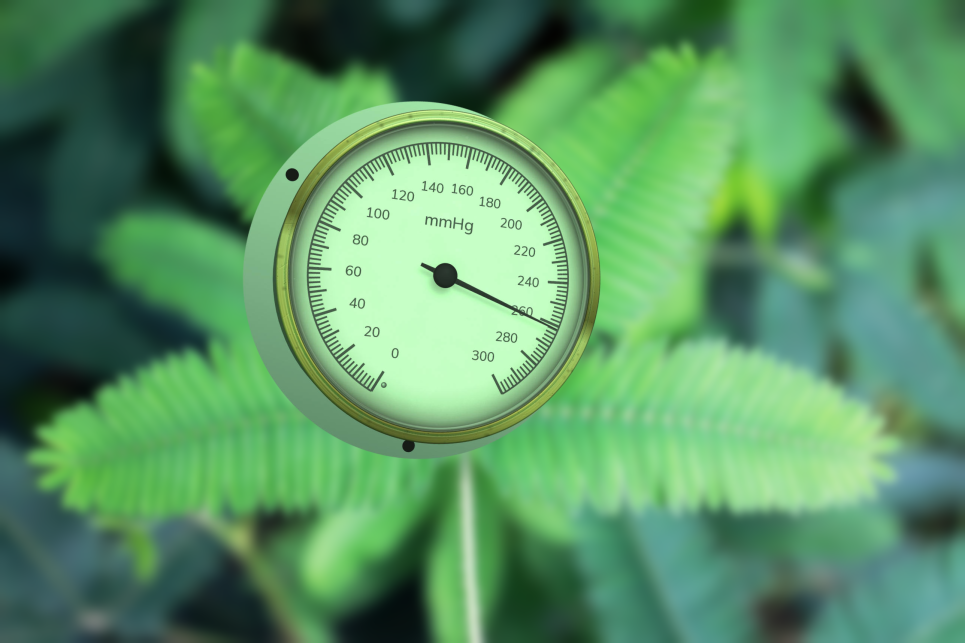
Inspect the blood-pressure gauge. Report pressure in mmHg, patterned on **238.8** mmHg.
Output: **262** mmHg
